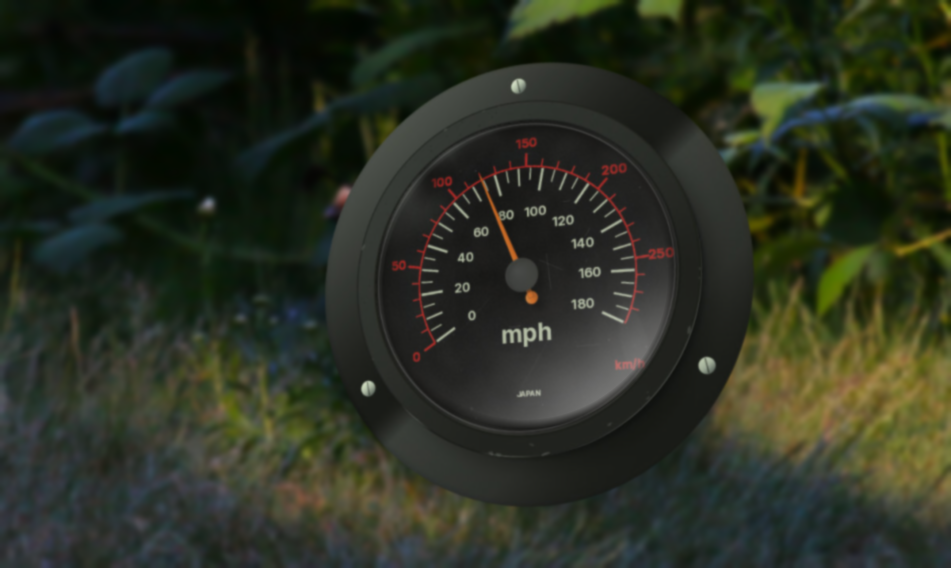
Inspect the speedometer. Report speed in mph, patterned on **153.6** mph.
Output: **75** mph
